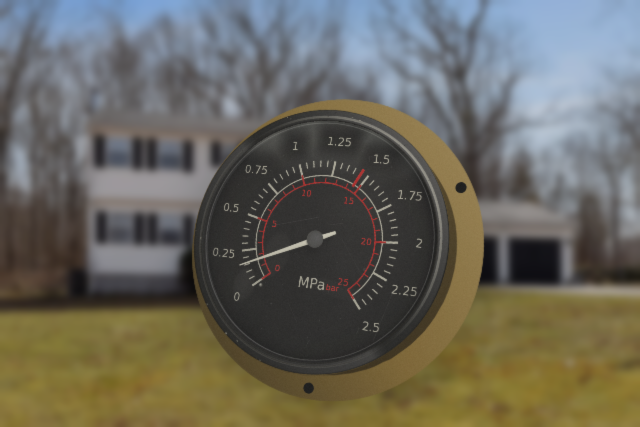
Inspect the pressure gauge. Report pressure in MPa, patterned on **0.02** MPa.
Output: **0.15** MPa
